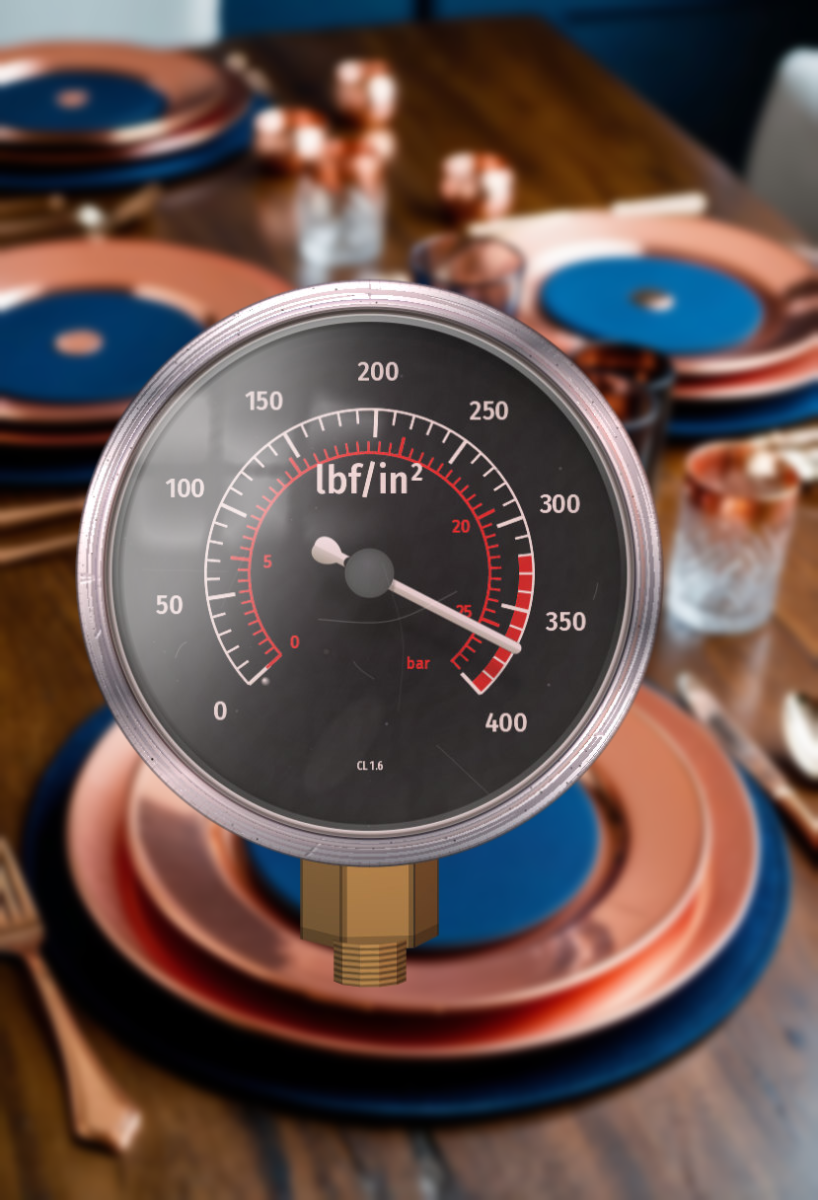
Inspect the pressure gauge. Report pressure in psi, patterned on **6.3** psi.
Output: **370** psi
